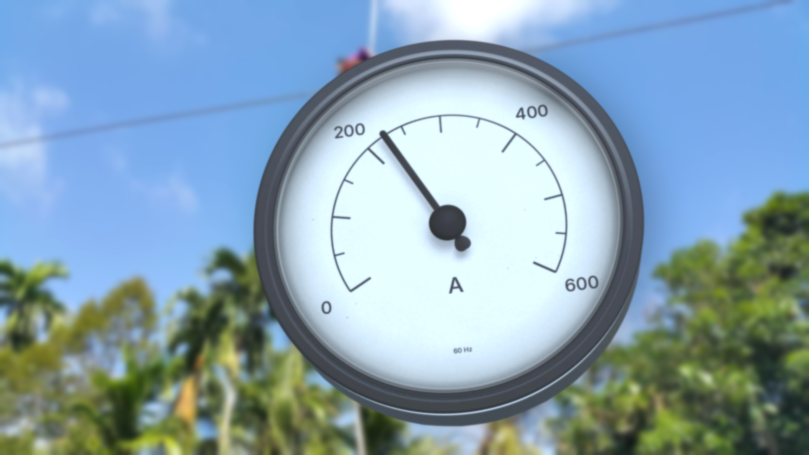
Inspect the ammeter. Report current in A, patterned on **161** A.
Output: **225** A
